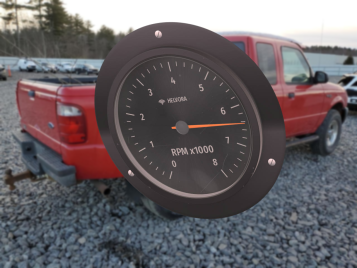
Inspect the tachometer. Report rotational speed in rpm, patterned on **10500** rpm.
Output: **6400** rpm
